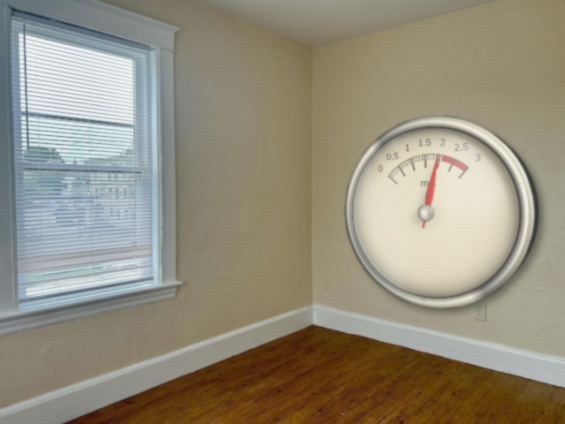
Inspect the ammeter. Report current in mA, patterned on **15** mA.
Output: **2** mA
